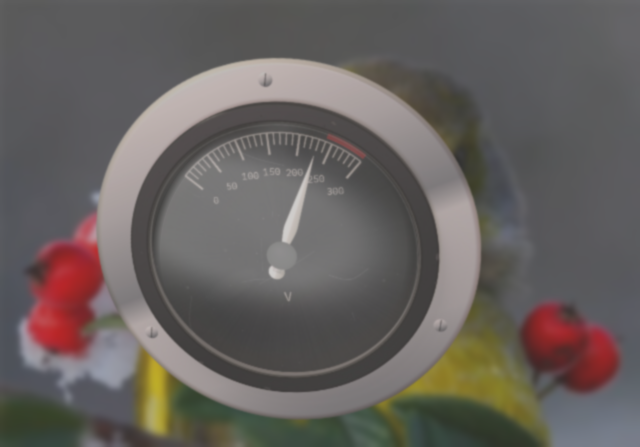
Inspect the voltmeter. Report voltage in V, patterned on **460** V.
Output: **230** V
